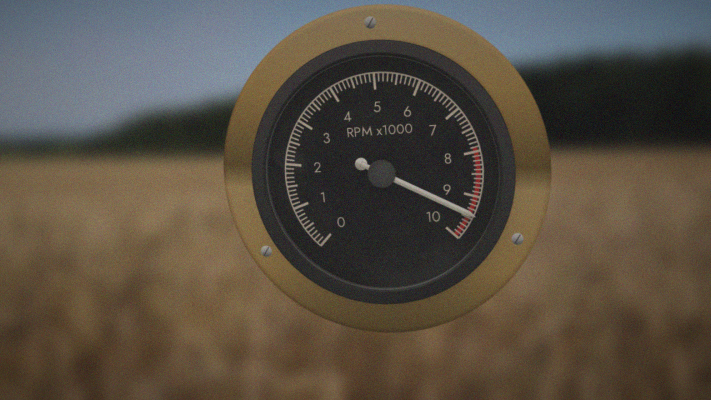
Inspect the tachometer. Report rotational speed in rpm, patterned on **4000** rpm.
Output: **9400** rpm
